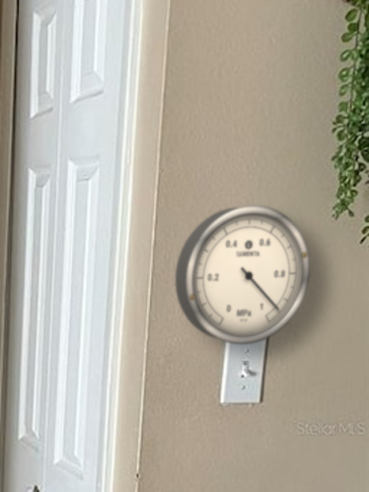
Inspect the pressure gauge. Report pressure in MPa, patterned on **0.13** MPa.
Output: **0.95** MPa
